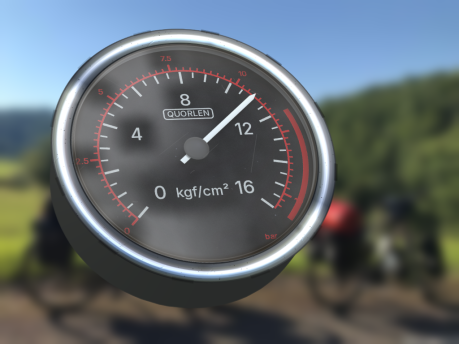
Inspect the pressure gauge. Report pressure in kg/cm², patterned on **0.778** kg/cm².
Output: **11** kg/cm²
